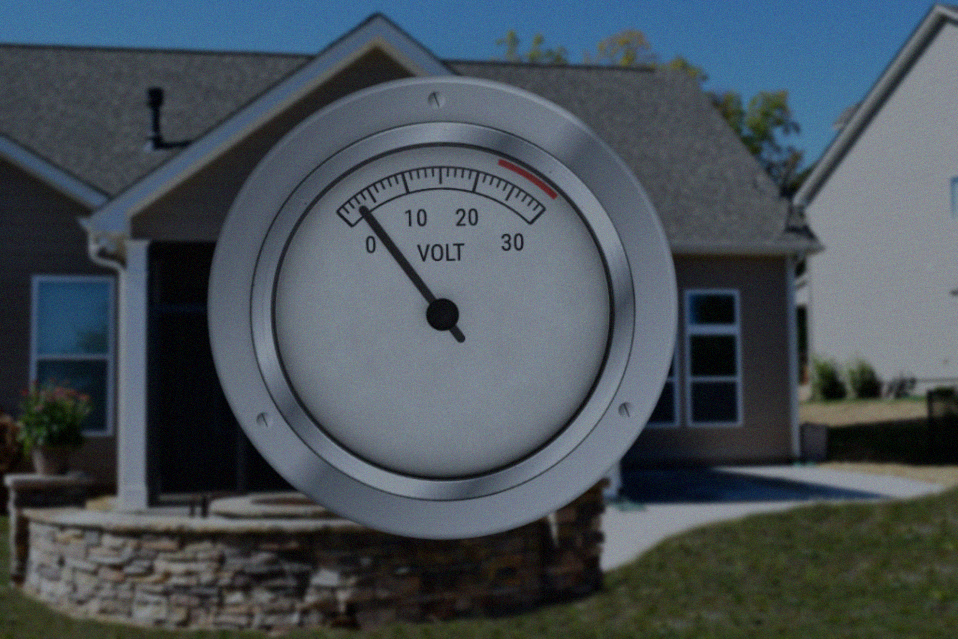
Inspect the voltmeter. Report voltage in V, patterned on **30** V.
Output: **3** V
